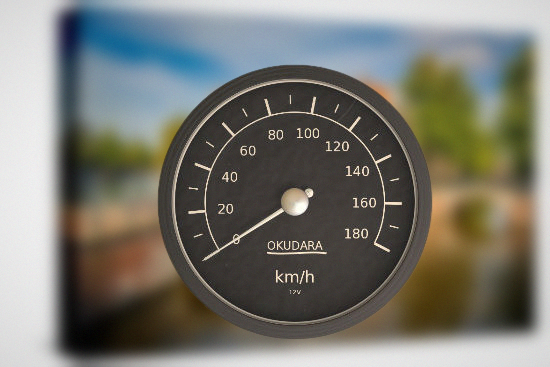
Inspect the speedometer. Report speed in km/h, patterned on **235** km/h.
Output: **0** km/h
